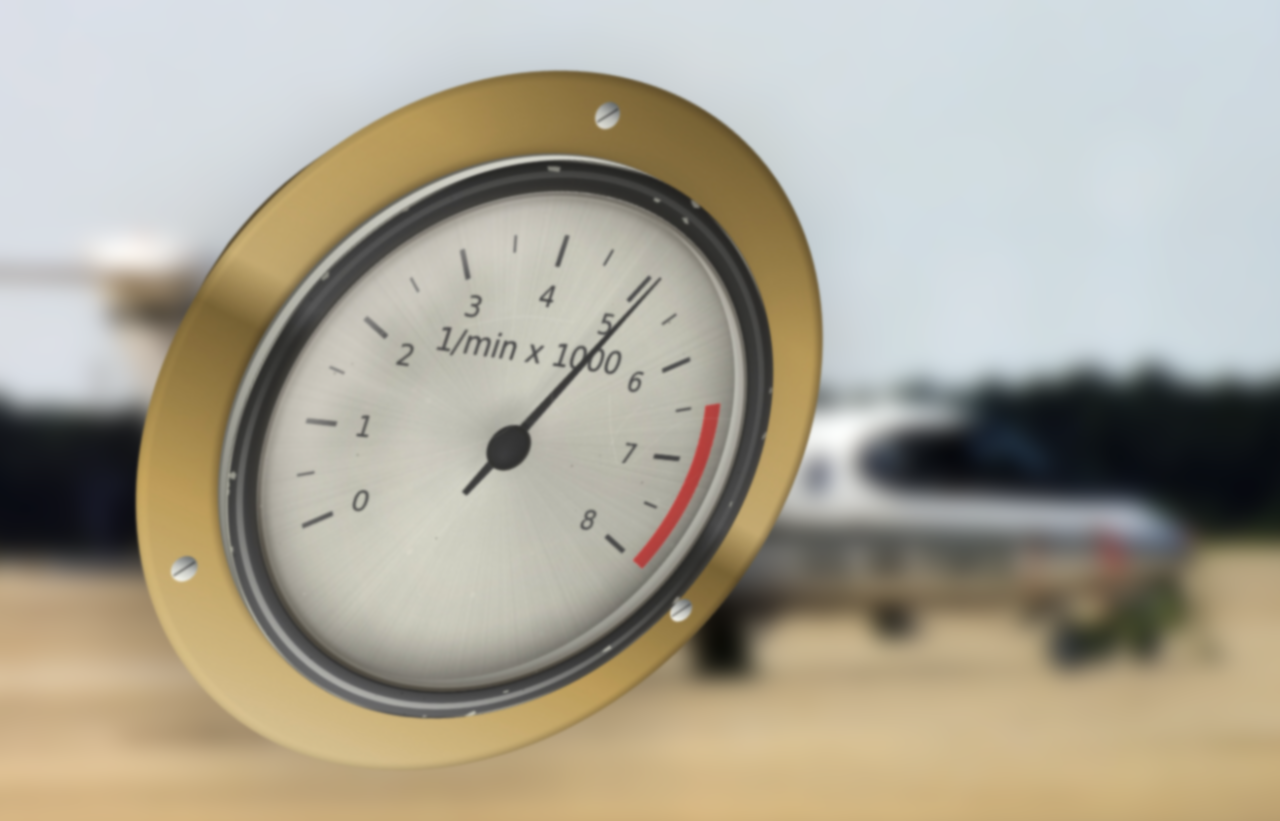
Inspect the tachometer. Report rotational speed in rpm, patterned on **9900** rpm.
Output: **5000** rpm
